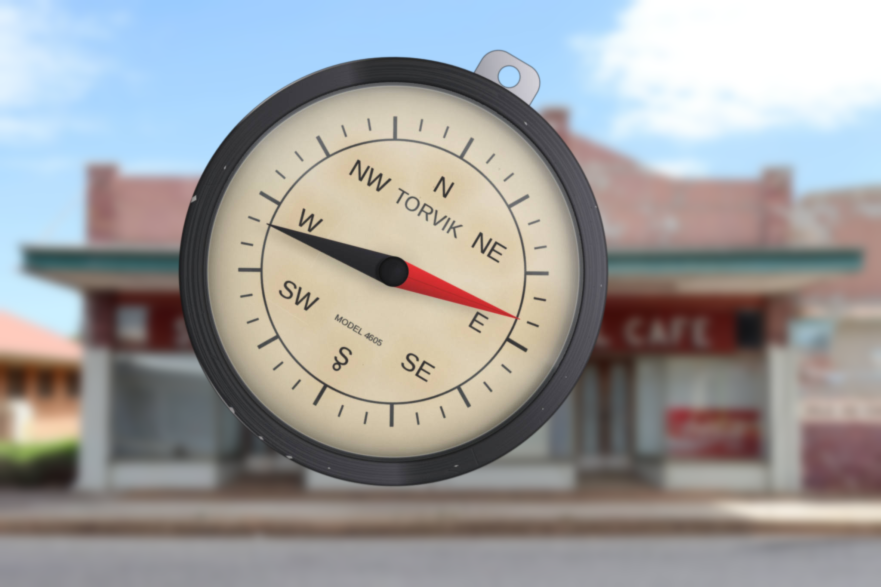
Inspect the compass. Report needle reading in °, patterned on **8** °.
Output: **80** °
